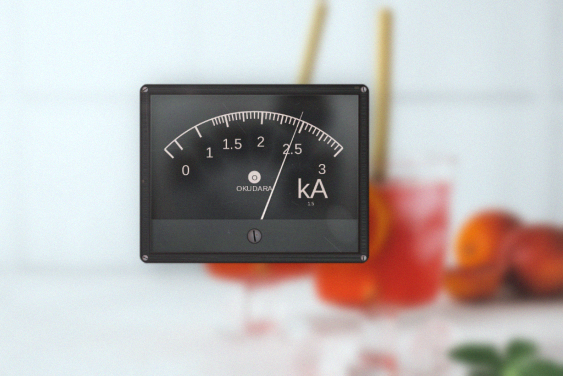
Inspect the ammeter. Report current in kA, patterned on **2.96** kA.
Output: **2.45** kA
